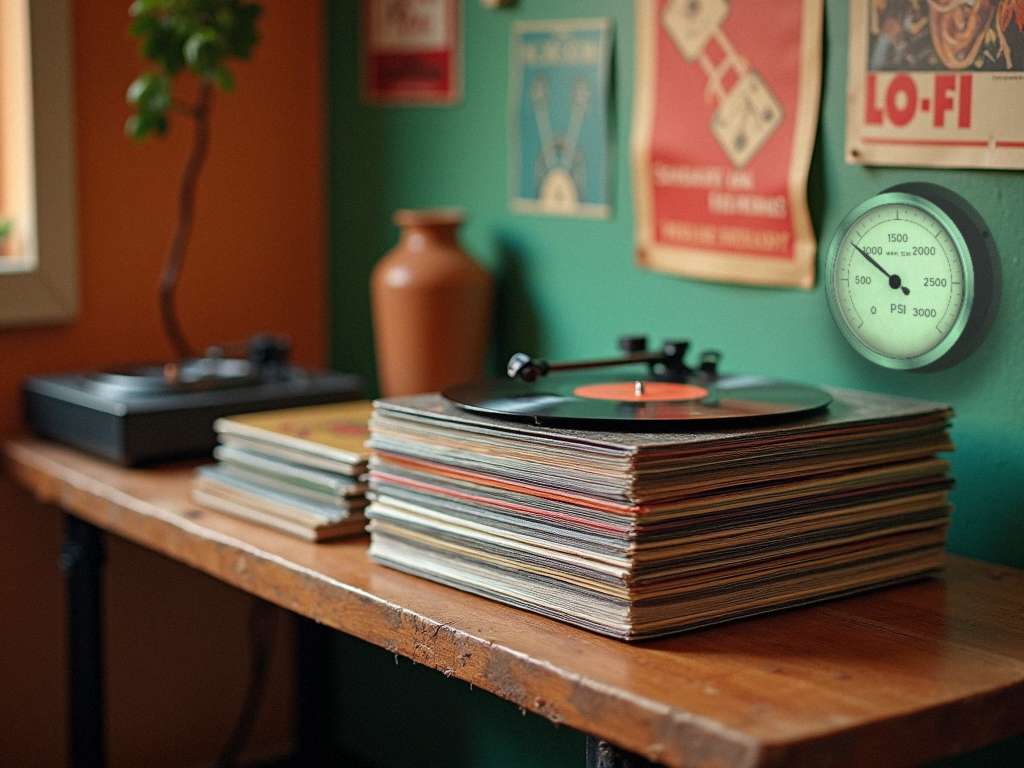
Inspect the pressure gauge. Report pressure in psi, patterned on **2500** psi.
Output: **900** psi
